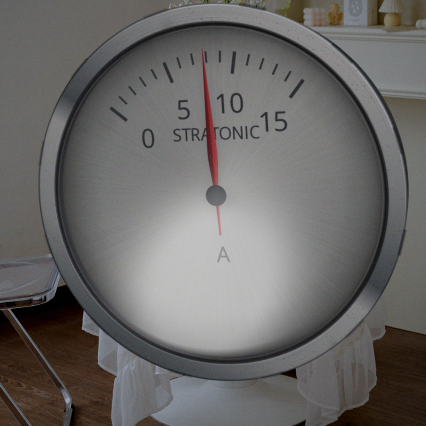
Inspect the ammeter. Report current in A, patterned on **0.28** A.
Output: **8** A
